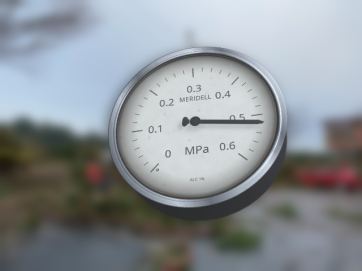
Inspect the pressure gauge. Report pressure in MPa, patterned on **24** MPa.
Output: **0.52** MPa
